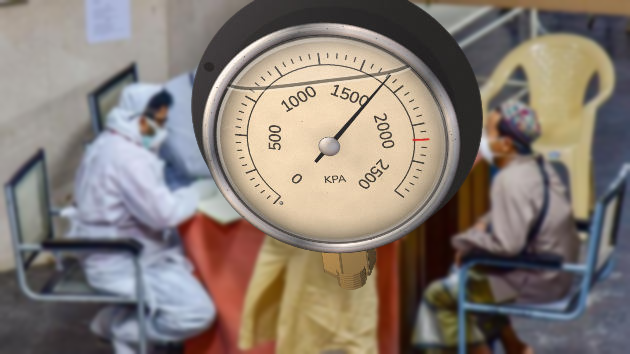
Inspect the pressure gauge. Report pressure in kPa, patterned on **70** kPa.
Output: **1650** kPa
